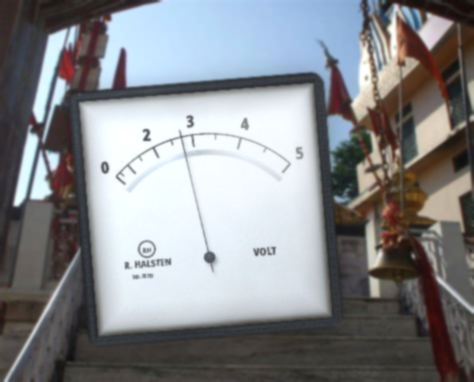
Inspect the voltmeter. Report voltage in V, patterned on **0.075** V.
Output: **2.75** V
